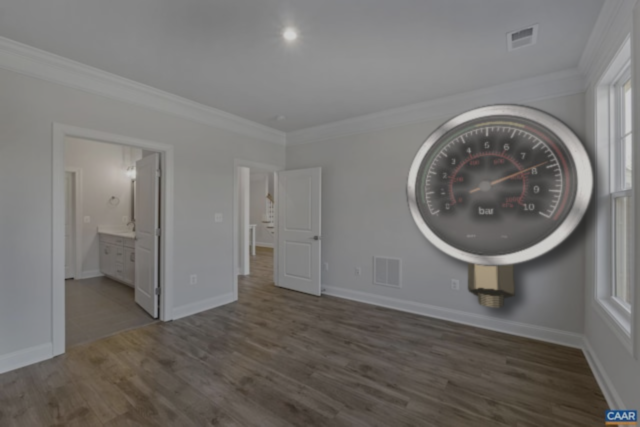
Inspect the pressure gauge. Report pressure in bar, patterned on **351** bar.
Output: **7.8** bar
